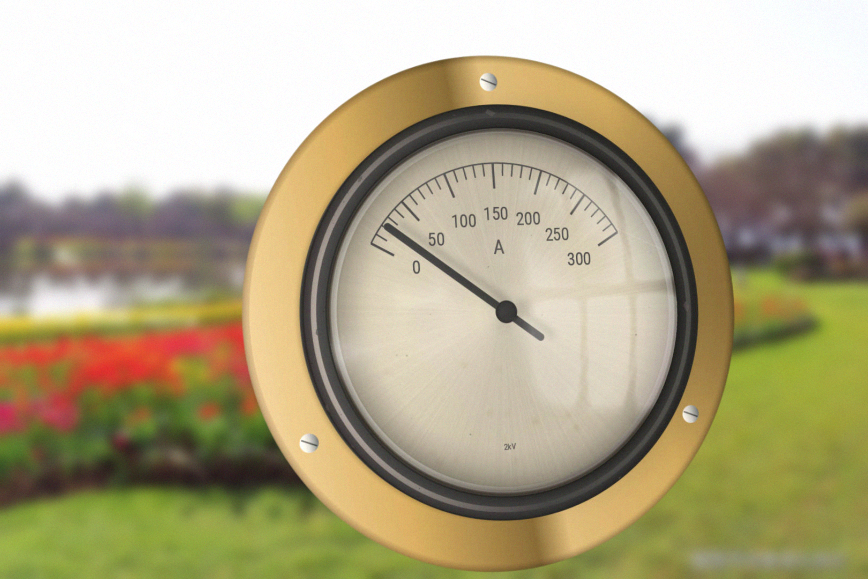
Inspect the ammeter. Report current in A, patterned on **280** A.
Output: **20** A
